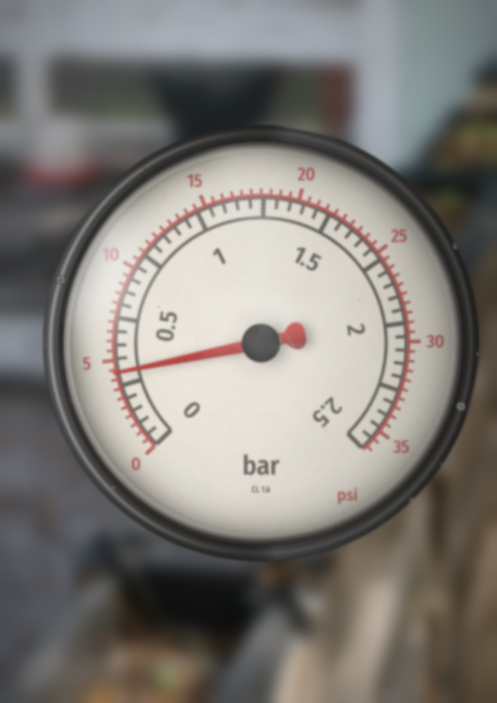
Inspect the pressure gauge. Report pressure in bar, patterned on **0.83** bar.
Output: **0.3** bar
